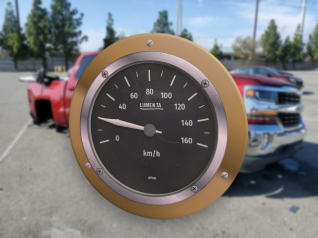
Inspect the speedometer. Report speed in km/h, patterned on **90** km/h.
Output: **20** km/h
